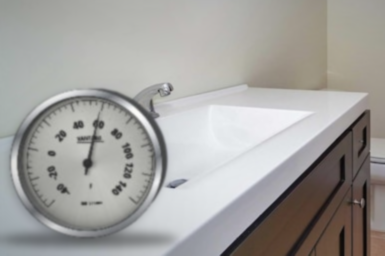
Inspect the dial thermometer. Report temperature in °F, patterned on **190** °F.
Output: **60** °F
